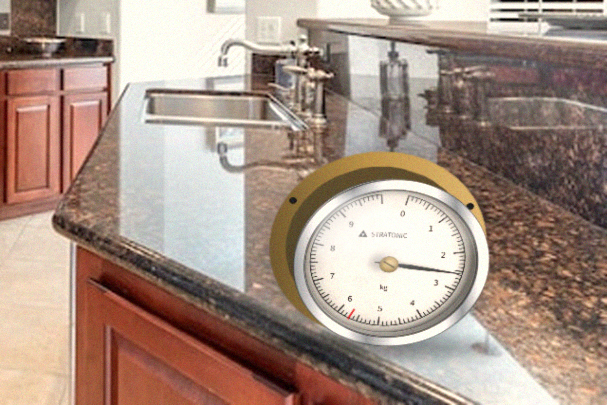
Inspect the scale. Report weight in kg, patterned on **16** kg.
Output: **2.5** kg
